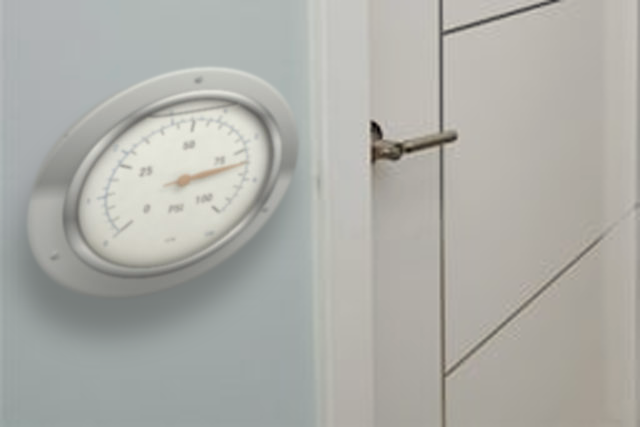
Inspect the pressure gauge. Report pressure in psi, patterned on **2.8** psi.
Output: **80** psi
